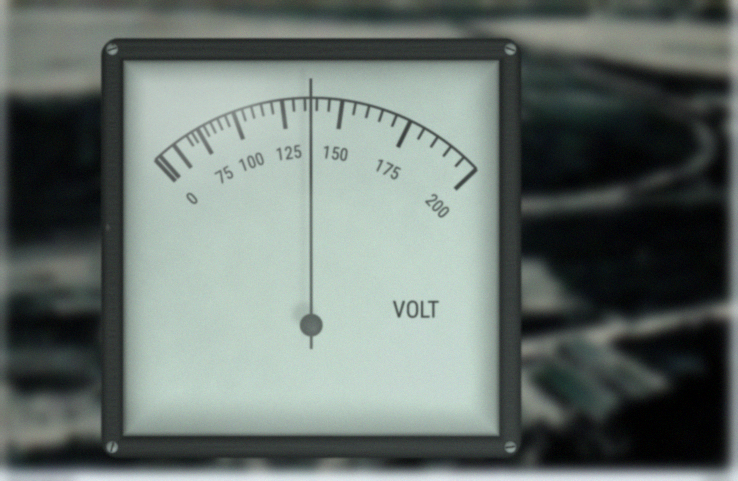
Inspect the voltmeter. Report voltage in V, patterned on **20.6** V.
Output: **137.5** V
